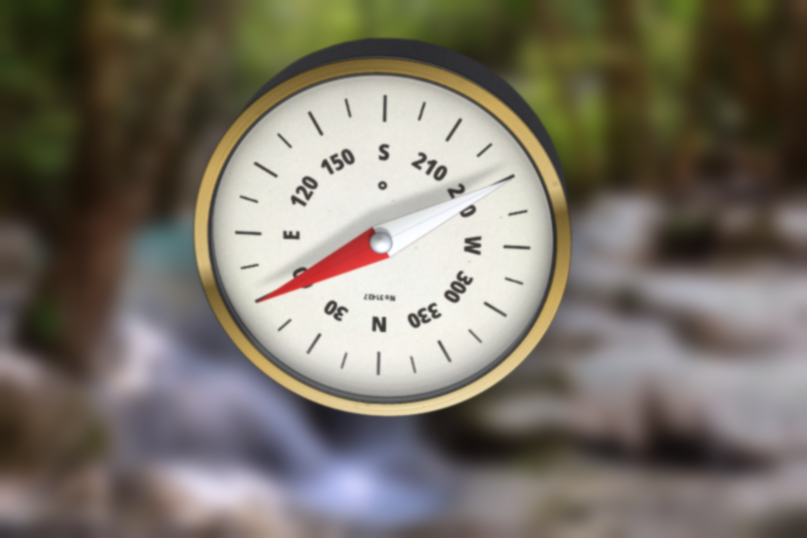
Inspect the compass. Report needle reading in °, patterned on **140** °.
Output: **60** °
